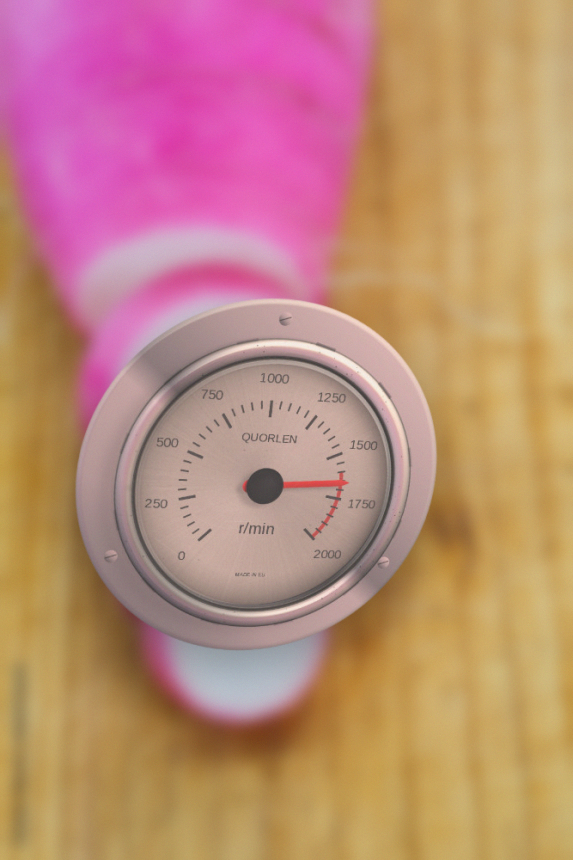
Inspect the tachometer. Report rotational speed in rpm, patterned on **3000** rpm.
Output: **1650** rpm
